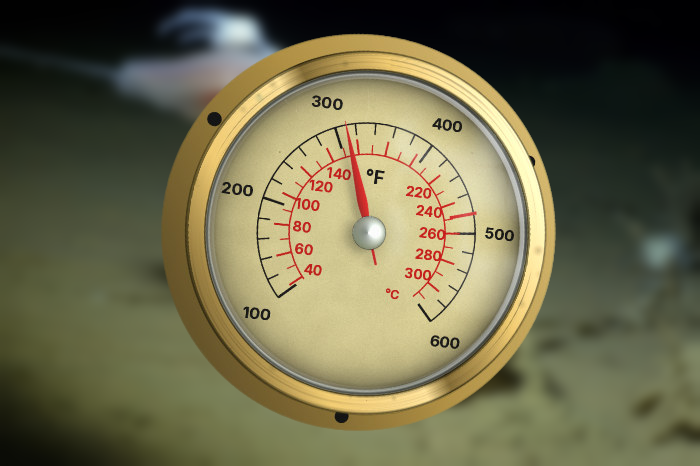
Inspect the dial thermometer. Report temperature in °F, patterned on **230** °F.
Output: **310** °F
